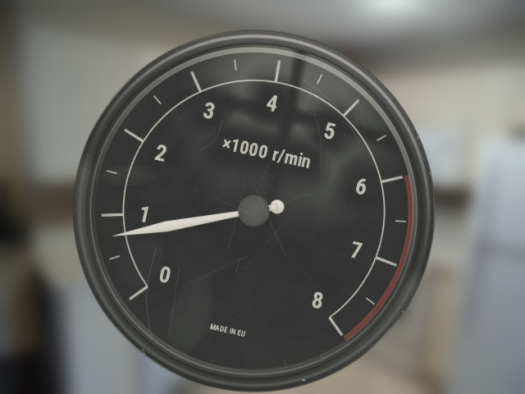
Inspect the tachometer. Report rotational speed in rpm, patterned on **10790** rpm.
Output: **750** rpm
